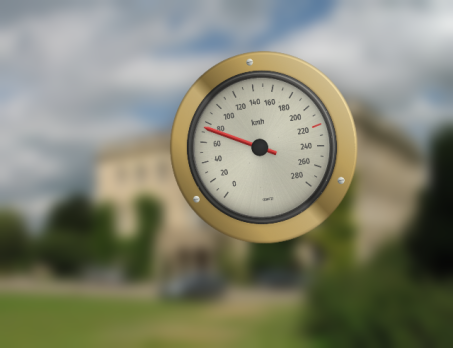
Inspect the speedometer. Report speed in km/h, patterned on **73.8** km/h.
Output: **75** km/h
